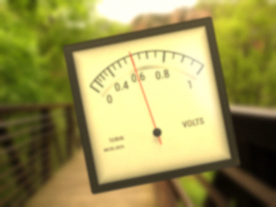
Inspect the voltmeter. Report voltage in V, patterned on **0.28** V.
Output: **0.6** V
